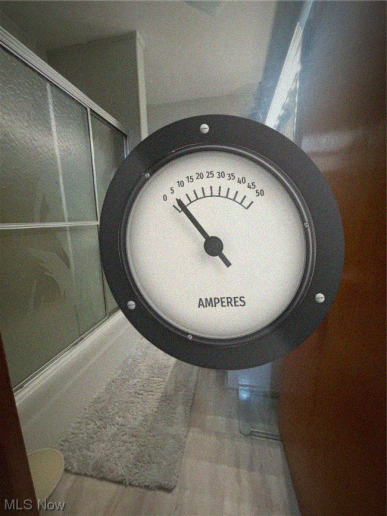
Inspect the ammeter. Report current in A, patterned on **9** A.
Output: **5** A
